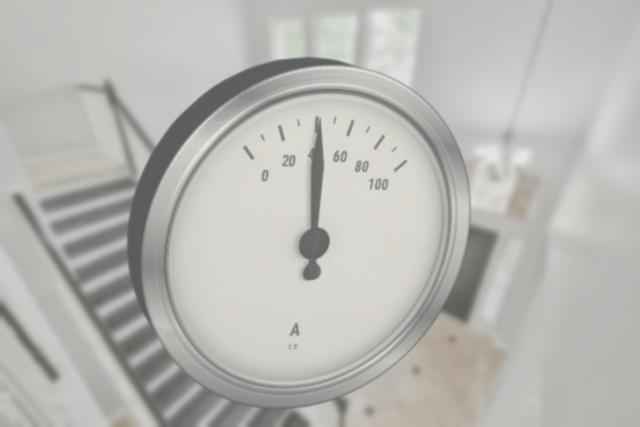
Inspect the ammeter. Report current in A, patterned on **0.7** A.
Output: **40** A
